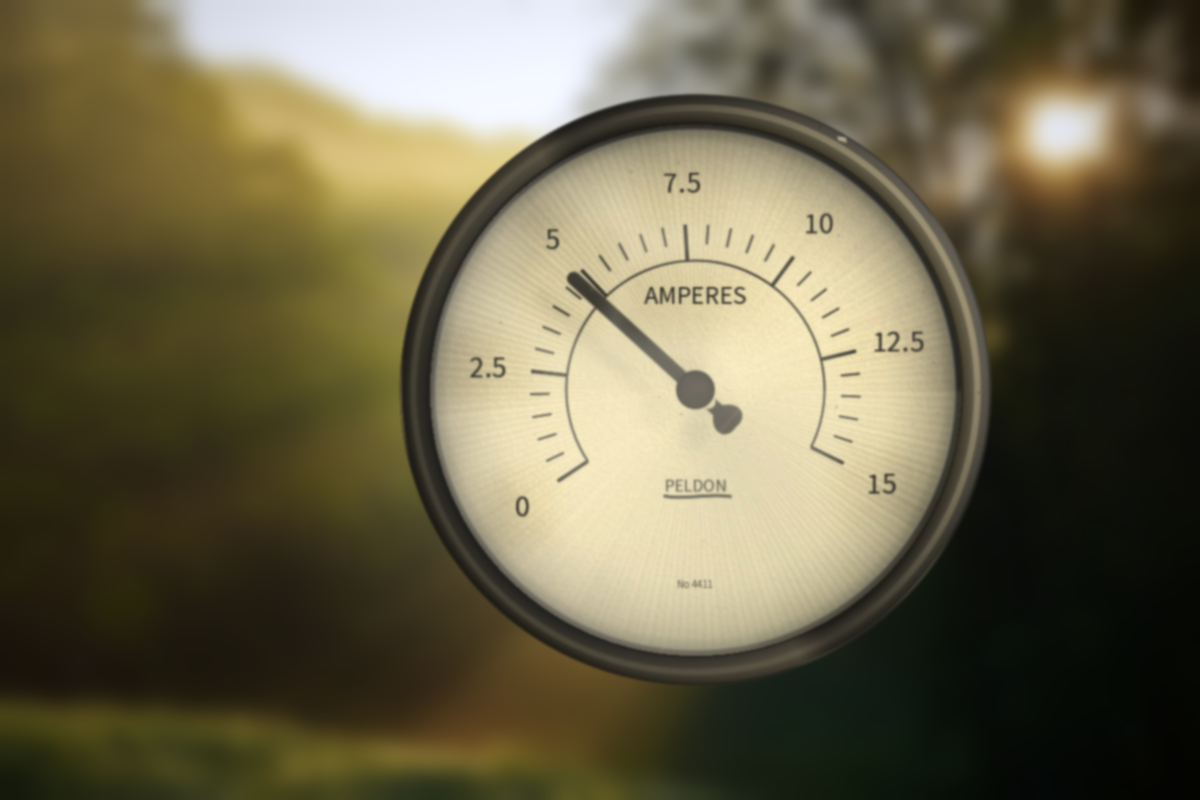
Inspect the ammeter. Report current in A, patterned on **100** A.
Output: **4.75** A
